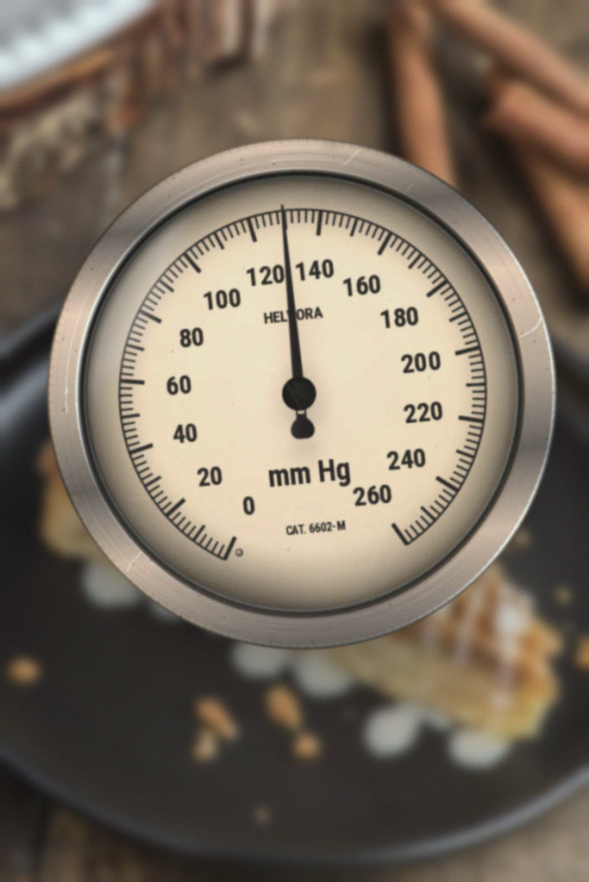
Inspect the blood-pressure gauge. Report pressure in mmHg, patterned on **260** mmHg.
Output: **130** mmHg
